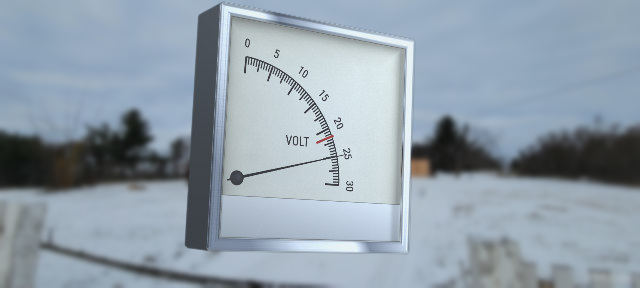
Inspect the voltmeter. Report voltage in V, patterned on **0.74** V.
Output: **25** V
